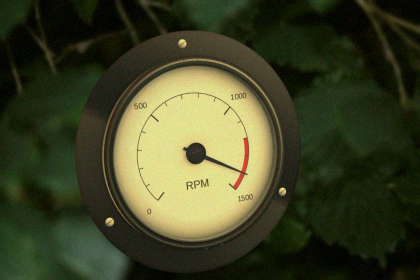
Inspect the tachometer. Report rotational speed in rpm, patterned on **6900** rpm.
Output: **1400** rpm
